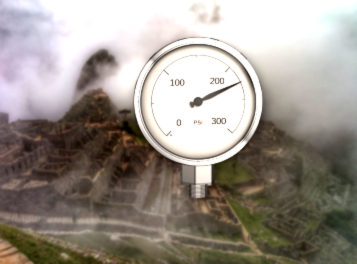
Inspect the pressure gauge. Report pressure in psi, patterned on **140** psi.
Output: **225** psi
